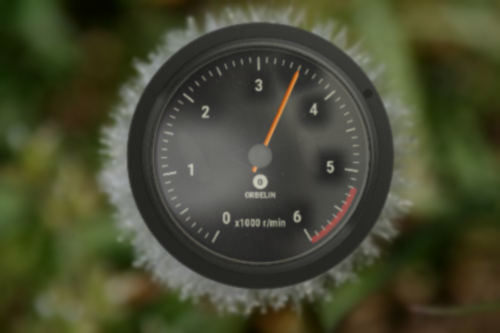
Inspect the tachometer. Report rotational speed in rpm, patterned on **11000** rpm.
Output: **3500** rpm
